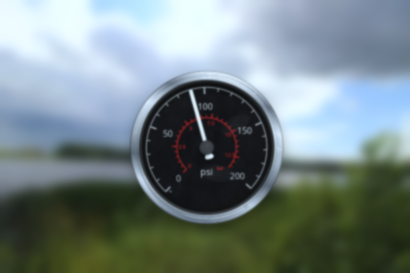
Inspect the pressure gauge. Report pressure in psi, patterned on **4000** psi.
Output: **90** psi
